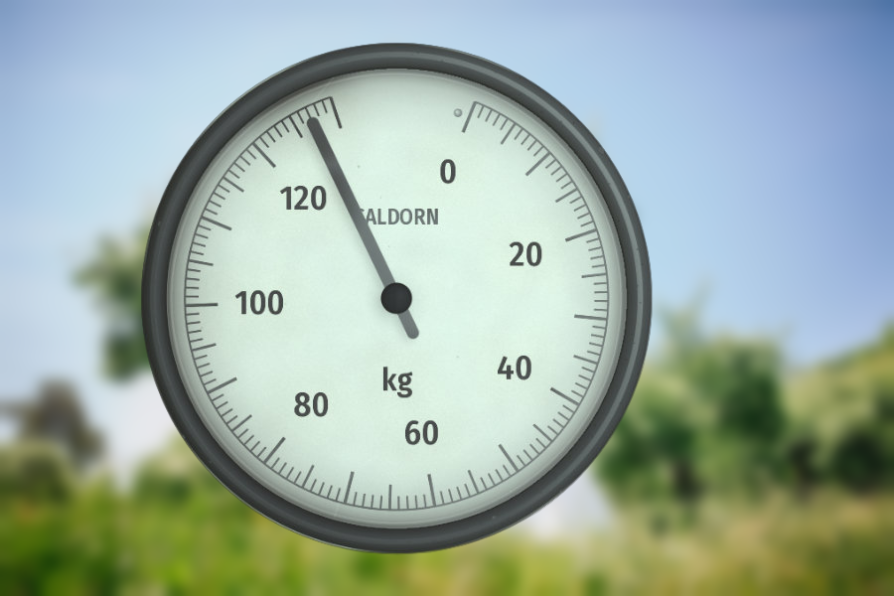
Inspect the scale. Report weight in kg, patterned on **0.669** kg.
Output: **127** kg
